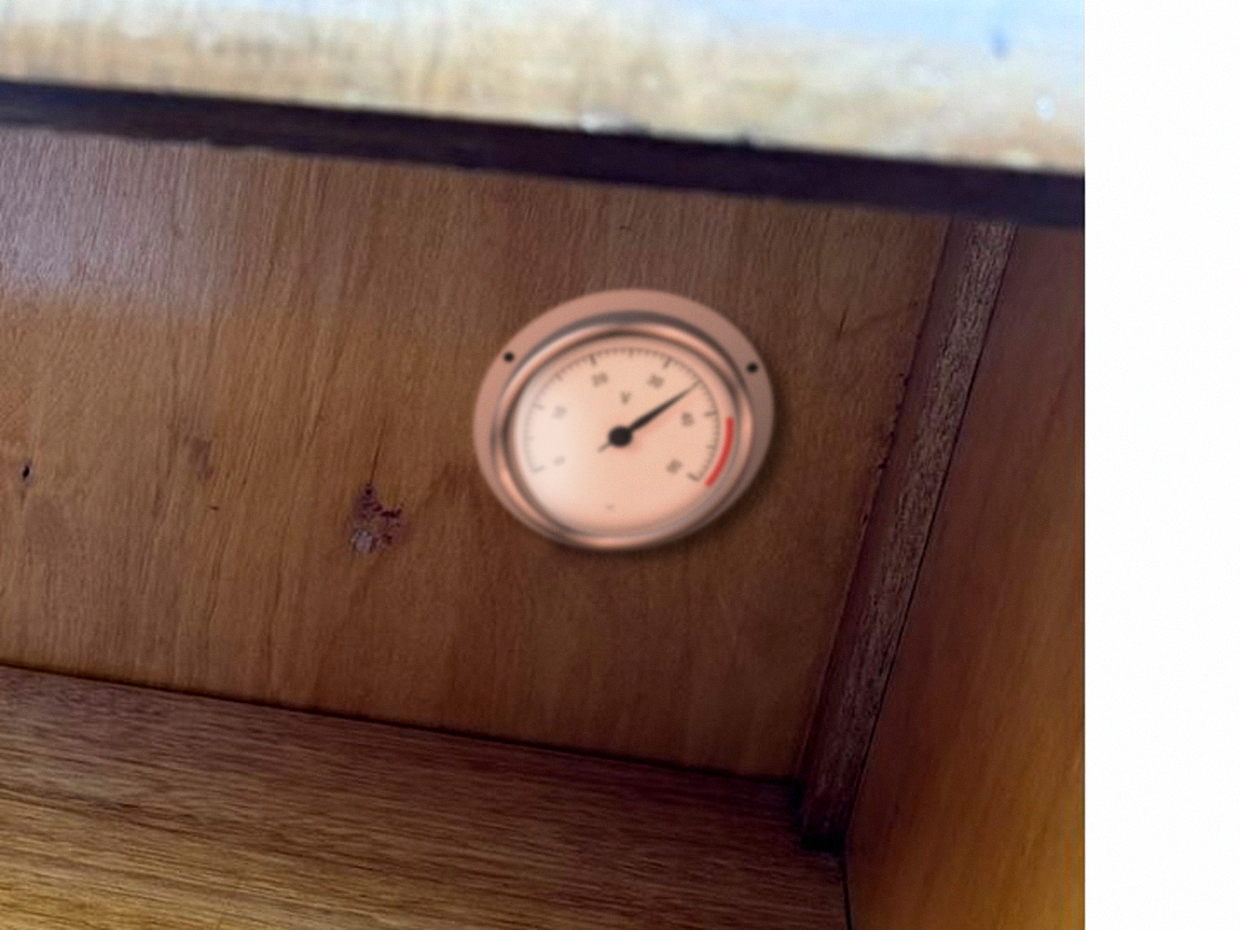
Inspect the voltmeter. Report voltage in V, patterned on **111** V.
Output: **35** V
